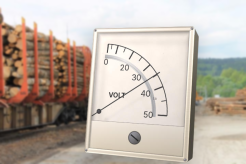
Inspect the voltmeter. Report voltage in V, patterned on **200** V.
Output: **35** V
